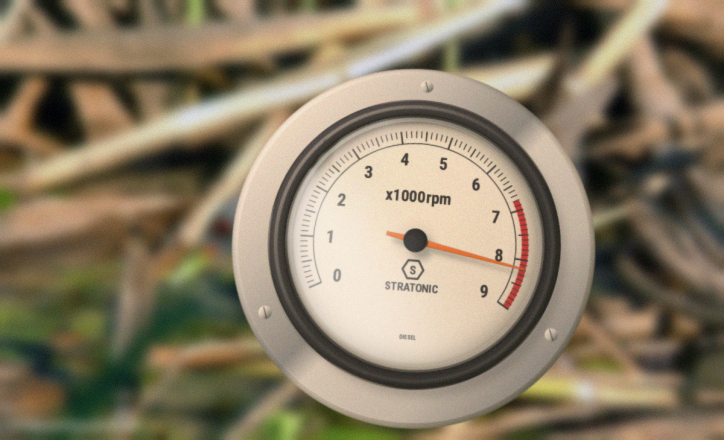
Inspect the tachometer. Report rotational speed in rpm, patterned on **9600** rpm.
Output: **8200** rpm
